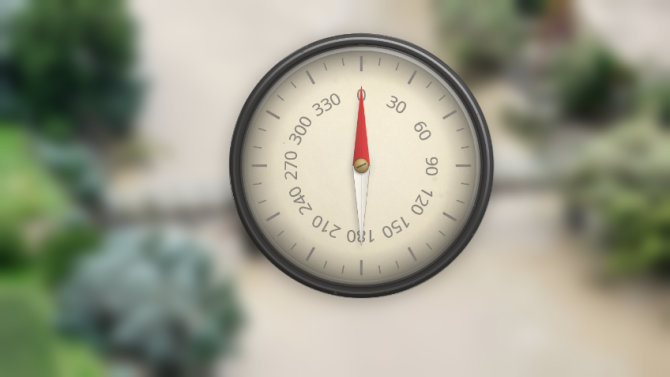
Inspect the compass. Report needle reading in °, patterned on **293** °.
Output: **0** °
